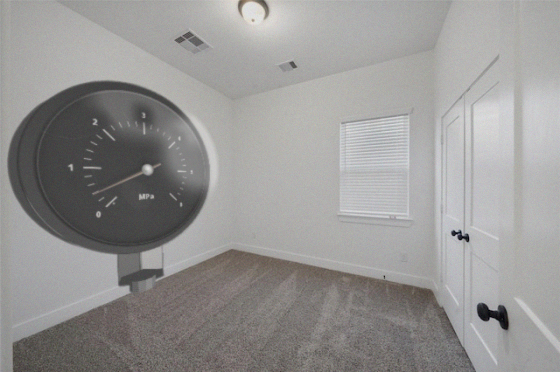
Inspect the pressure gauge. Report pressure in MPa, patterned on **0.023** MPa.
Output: **0.4** MPa
